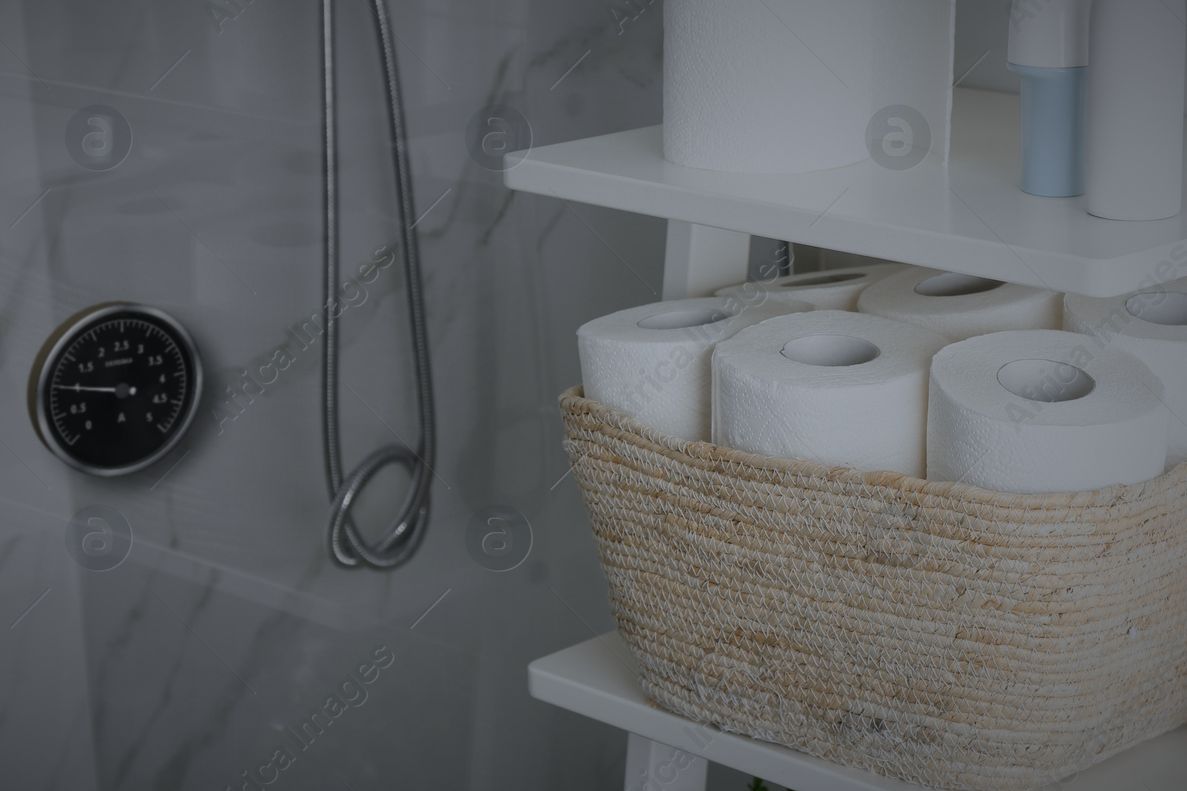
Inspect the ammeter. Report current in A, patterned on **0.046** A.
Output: **1** A
